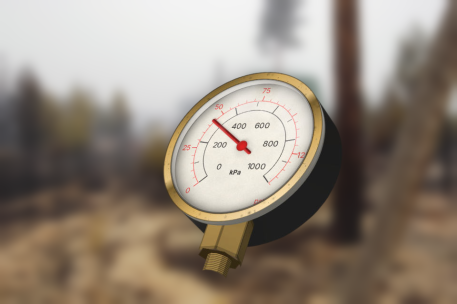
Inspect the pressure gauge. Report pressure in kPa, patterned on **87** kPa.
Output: **300** kPa
